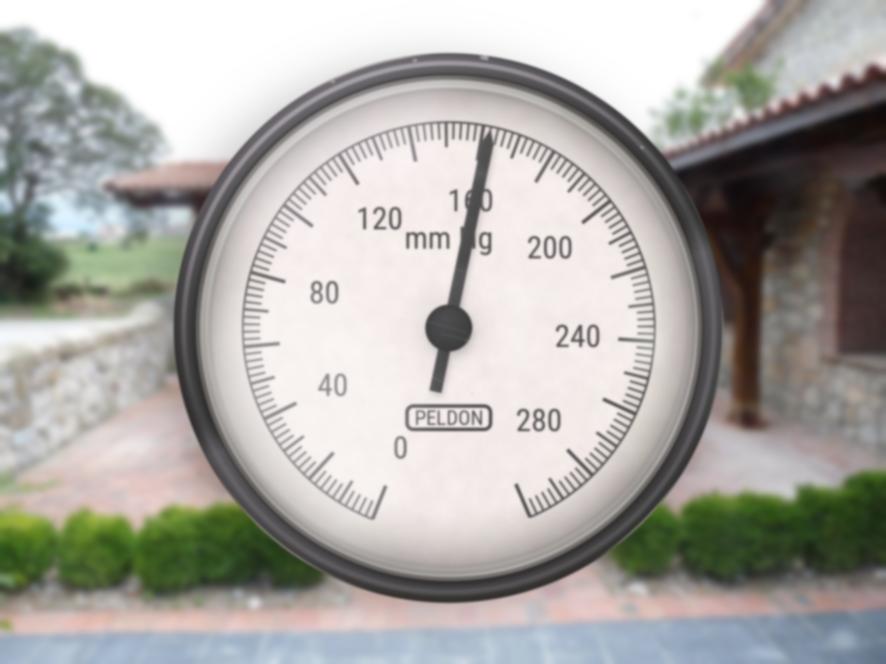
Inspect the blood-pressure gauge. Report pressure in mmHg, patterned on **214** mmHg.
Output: **162** mmHg
